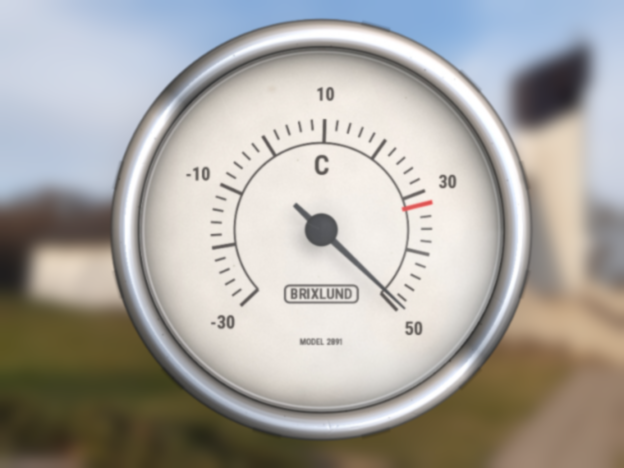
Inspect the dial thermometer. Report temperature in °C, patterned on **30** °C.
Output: **49** °C
